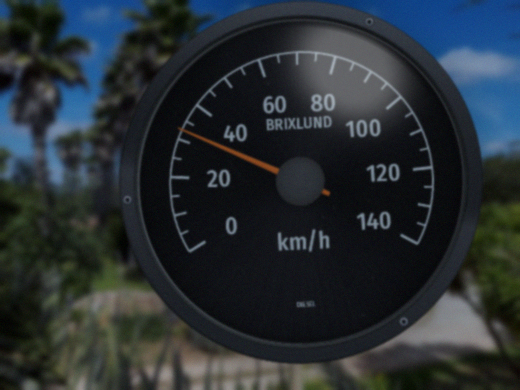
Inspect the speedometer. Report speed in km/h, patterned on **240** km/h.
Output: **32.5** km/h
